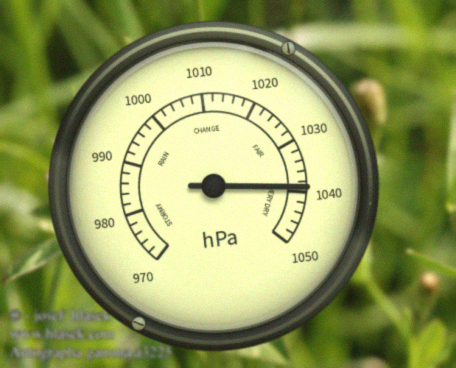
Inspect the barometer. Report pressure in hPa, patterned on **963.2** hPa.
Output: **1039** hPa
